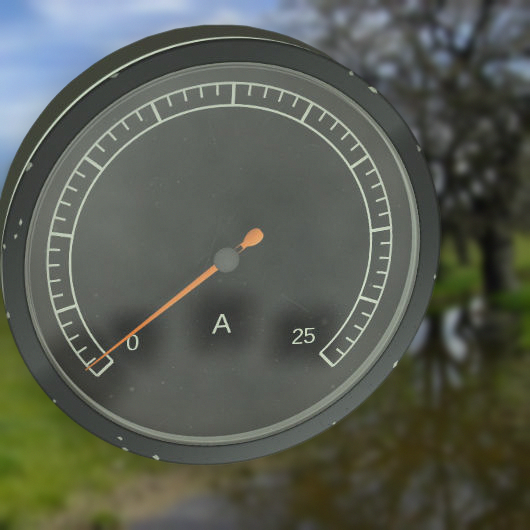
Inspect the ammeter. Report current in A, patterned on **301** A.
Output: **0.5** A
